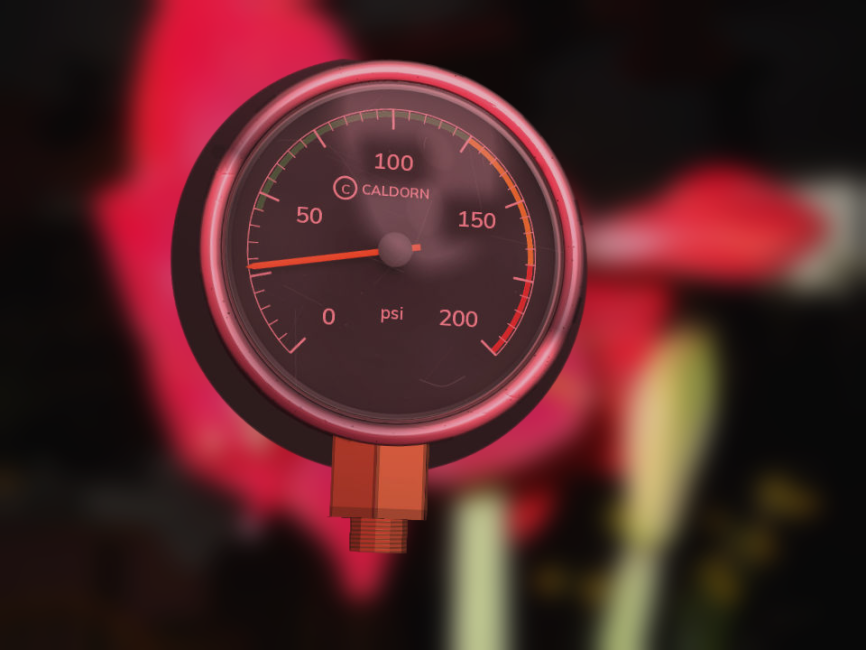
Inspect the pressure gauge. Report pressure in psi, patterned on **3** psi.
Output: **27.5** psi
